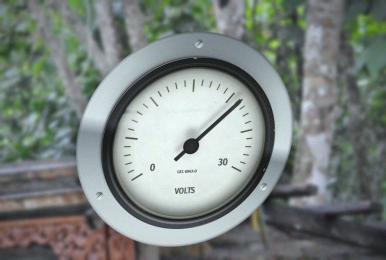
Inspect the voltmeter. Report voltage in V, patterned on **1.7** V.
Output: **21** V
